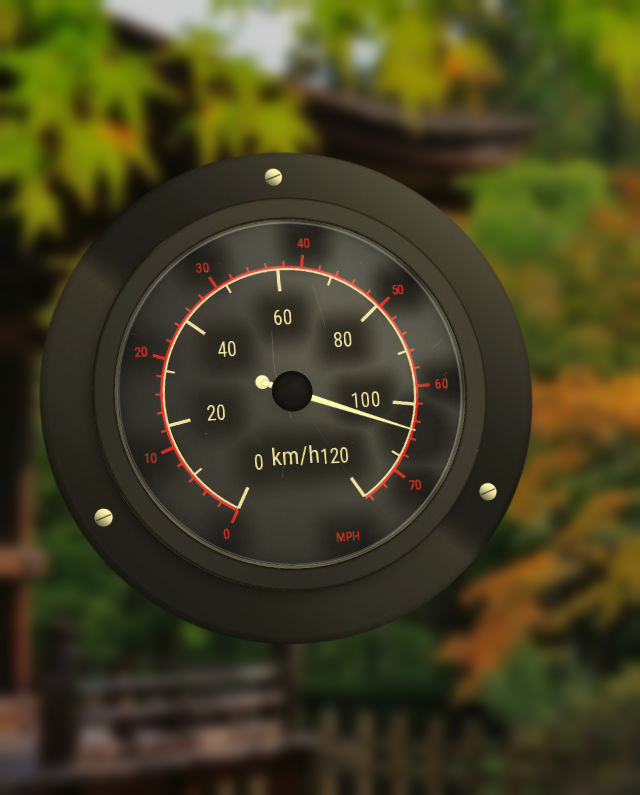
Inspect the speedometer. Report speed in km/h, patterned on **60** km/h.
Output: **105** km/h
